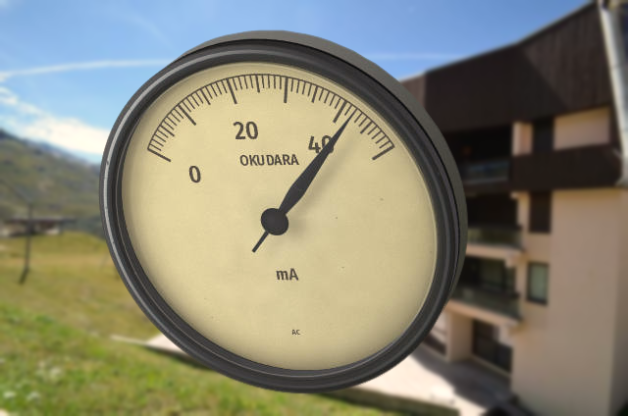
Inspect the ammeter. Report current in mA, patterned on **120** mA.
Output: **42** mA
